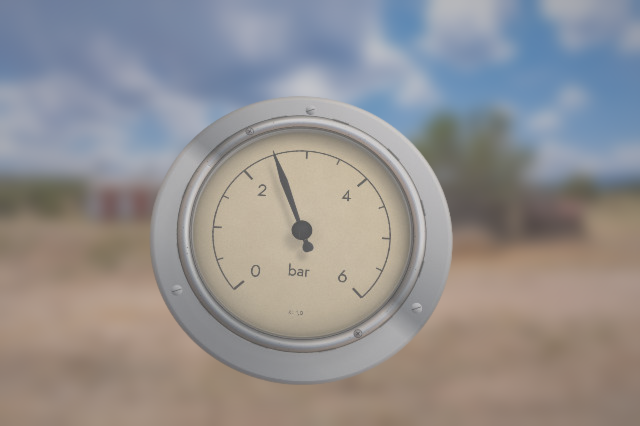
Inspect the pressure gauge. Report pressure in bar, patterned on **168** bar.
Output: **2.5** bar
